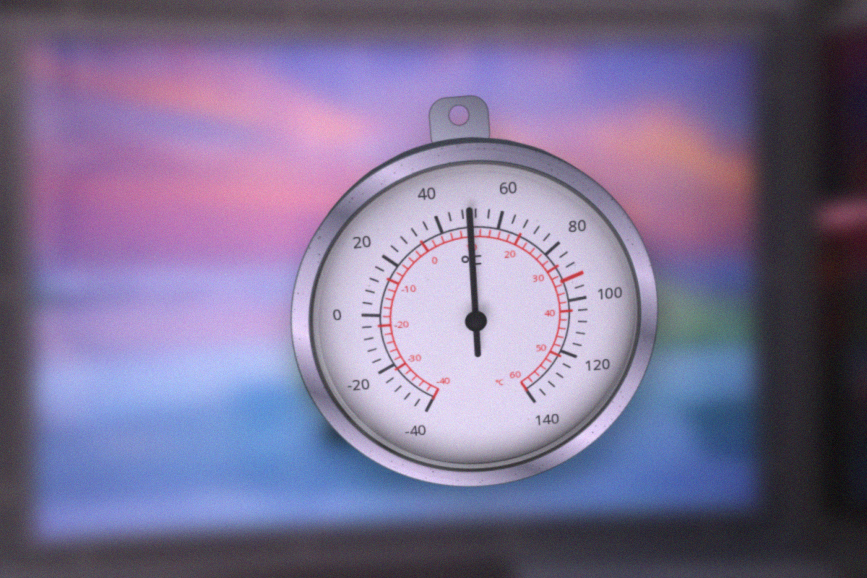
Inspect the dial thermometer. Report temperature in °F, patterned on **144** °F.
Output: **50** °F
